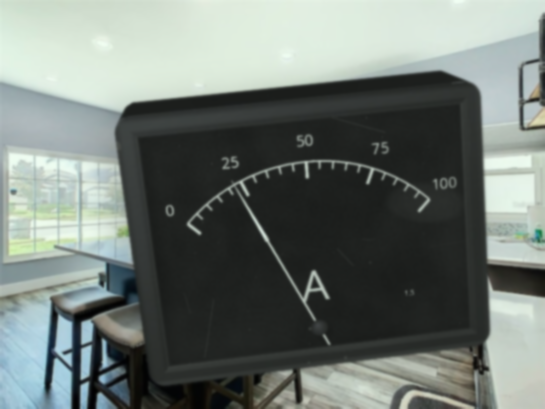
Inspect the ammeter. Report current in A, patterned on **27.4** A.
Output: **22.5** A
